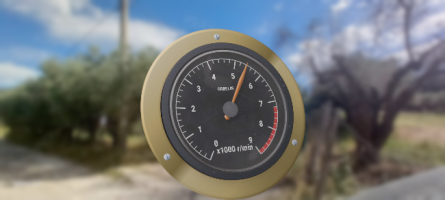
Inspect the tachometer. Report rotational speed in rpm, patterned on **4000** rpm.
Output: **5400** rpm
